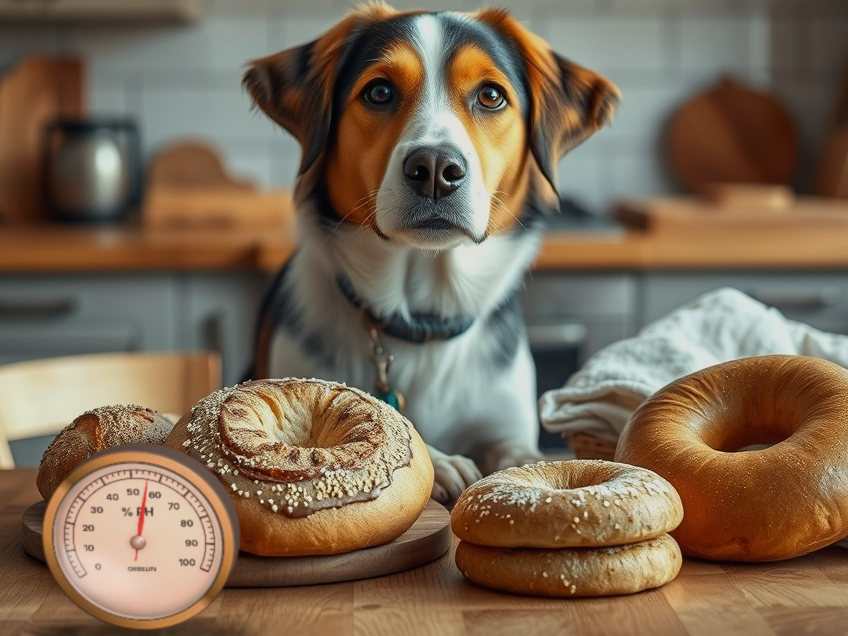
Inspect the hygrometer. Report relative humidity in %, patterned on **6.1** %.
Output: **56** %
